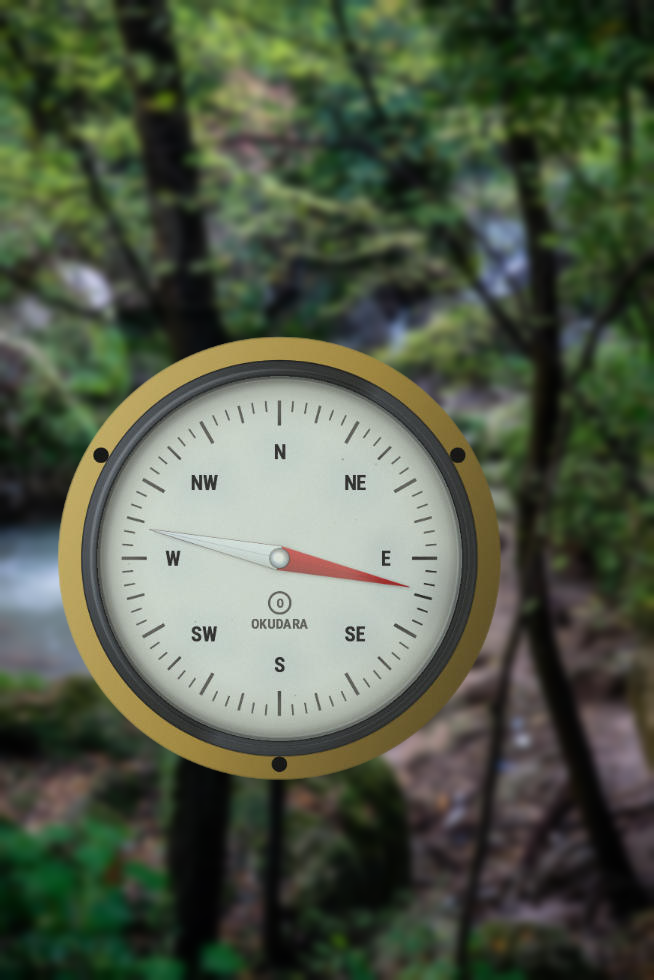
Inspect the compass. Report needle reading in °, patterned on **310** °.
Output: **102.5** °
